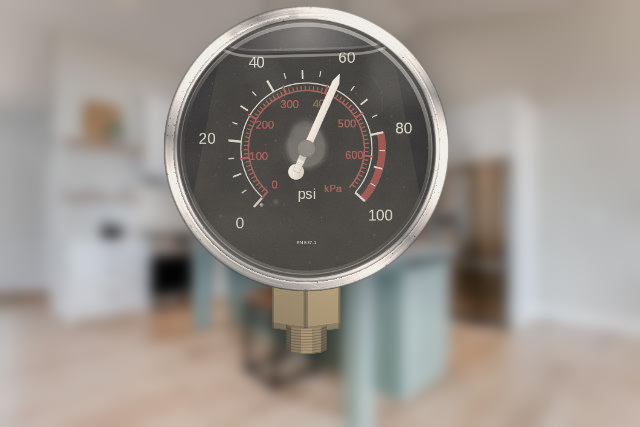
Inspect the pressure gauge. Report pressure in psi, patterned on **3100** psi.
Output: **60** psi
